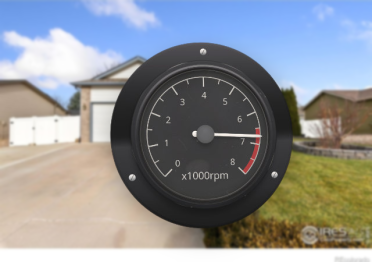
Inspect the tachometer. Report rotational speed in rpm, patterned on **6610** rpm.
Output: **6750** rpm
